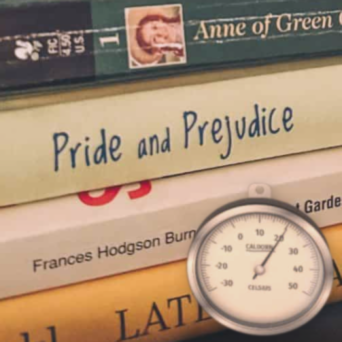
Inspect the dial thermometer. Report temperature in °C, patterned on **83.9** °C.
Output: **20** °C
